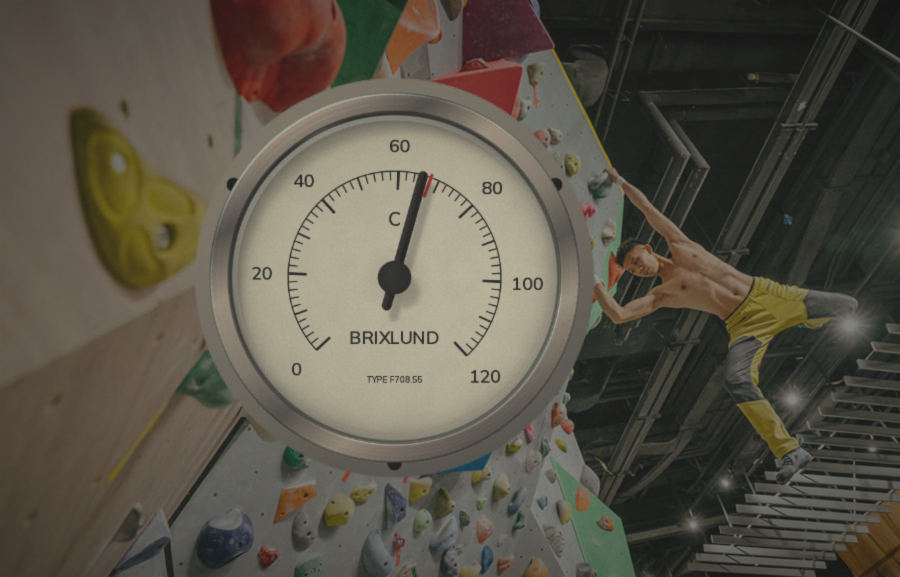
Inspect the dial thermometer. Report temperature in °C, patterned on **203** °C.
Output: **66** °C
